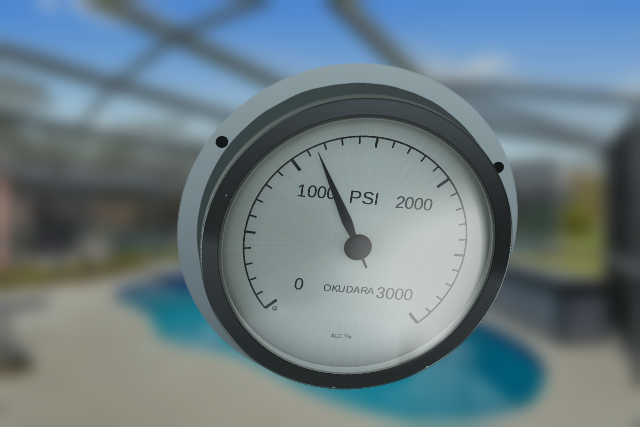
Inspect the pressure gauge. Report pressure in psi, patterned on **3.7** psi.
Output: **1150** psi
